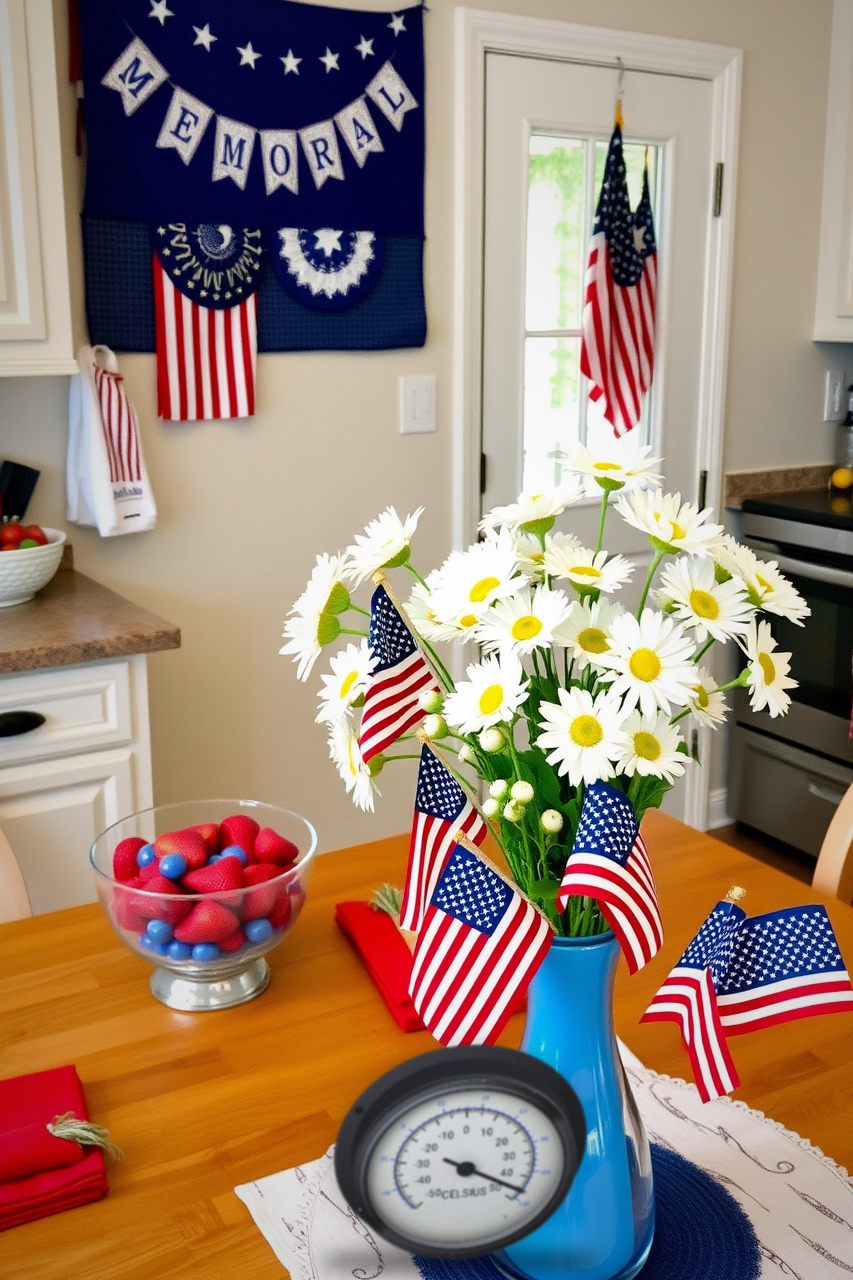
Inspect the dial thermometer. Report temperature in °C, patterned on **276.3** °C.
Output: **45** °C
